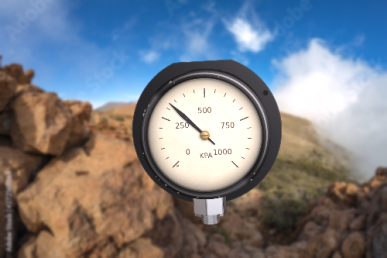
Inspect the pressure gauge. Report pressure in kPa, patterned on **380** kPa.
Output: **325** kPa
